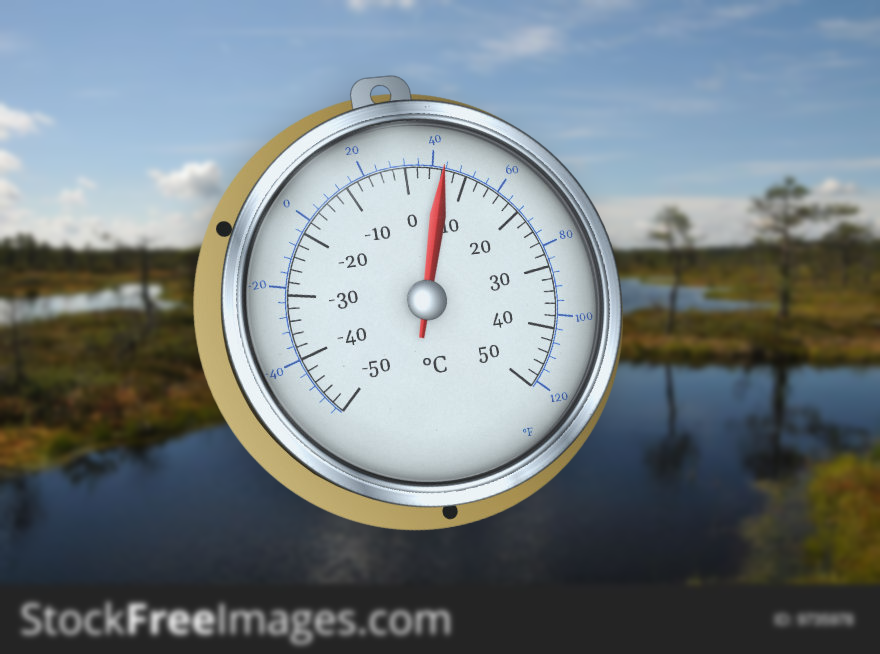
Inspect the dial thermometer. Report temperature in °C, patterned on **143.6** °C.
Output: **6** °C
